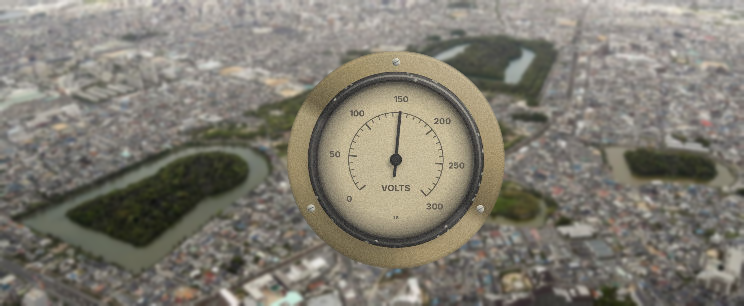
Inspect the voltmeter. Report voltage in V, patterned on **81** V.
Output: **150** V
